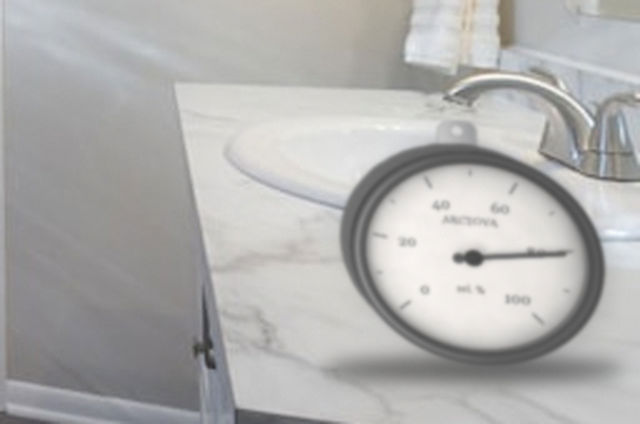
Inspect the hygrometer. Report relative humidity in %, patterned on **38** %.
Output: **80** %
